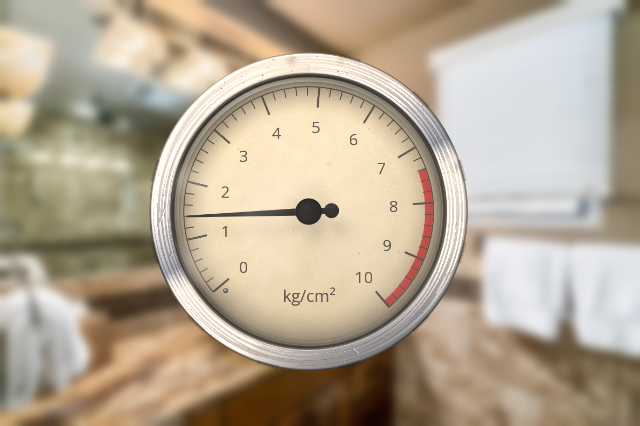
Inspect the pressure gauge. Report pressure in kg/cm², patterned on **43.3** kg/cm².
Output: **1.4** kg/cm²
